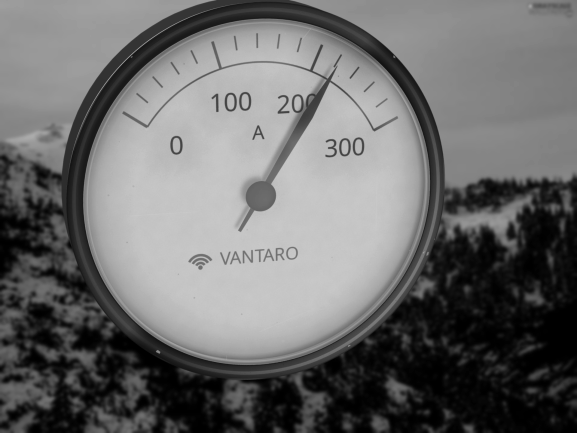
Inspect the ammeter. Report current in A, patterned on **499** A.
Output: **220** A
